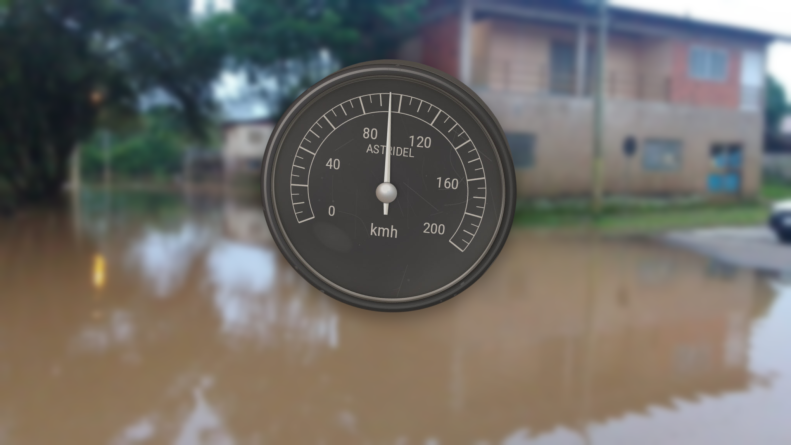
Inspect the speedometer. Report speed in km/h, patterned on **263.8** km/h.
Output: **95** km/h
